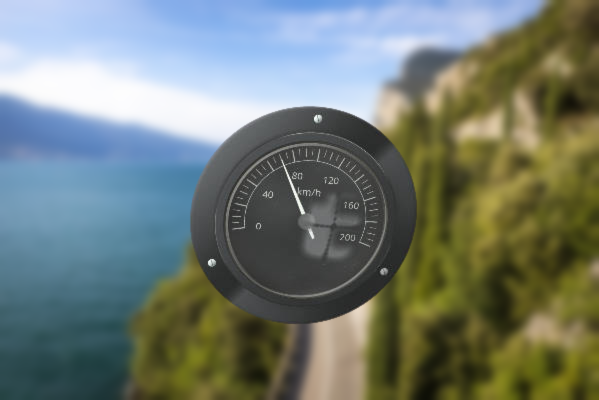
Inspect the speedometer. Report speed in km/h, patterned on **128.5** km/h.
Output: **70** km/h
